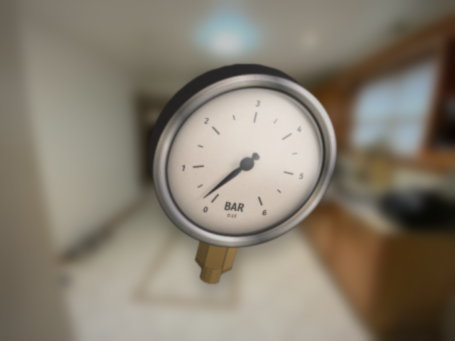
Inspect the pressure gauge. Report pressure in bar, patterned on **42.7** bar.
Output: **0.25** bar
